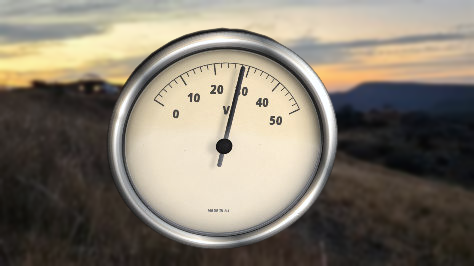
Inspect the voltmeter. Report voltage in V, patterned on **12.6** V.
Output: **28** V
